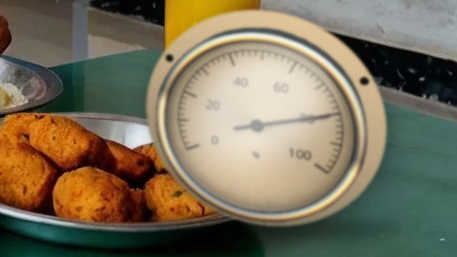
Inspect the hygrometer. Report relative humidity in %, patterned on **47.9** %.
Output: **80** %
